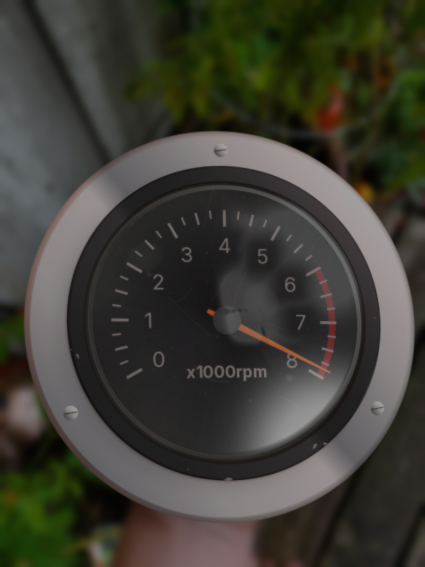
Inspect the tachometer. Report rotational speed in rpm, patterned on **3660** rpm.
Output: **7875** rpm
